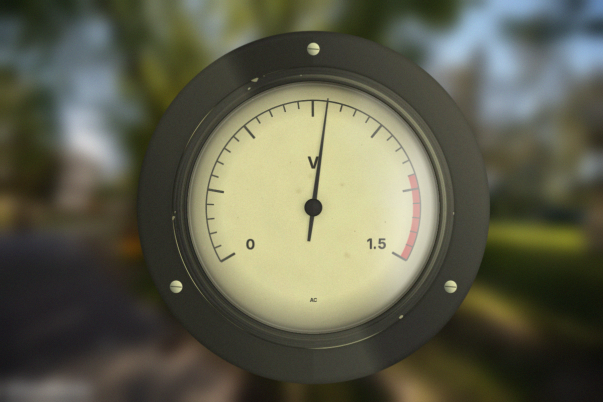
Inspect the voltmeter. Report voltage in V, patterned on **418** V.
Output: **0.8** V
